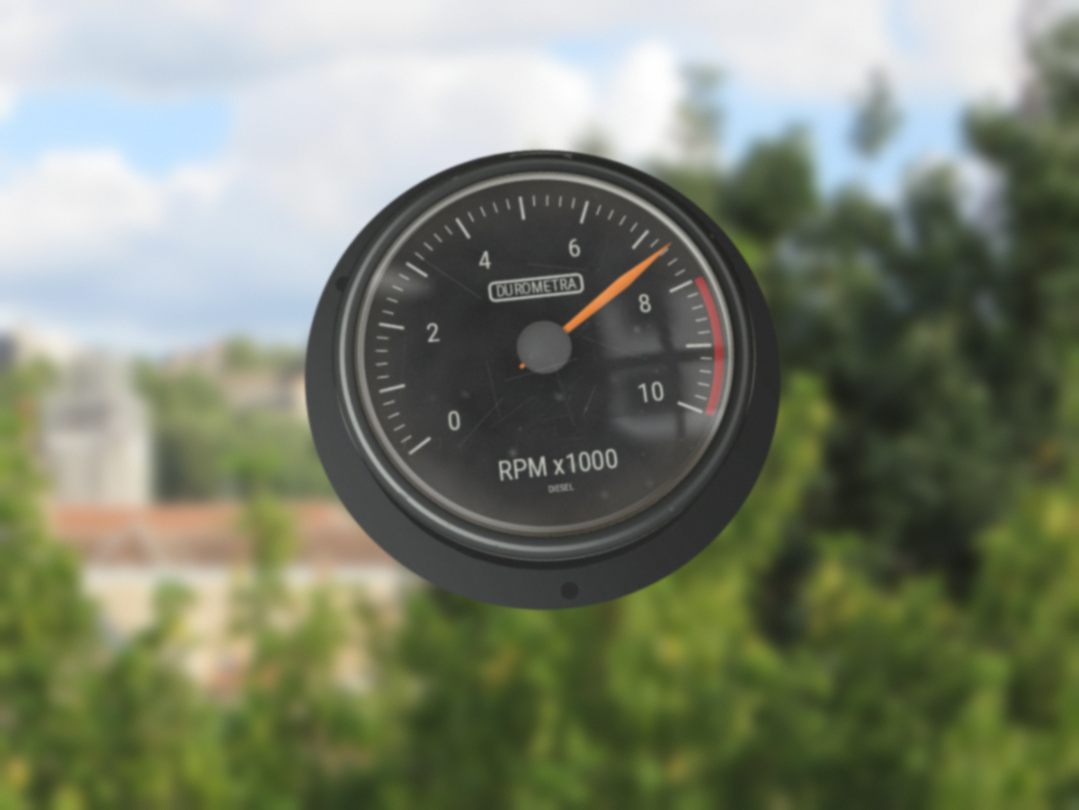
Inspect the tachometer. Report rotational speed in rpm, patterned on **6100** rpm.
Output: **7400** rpm
